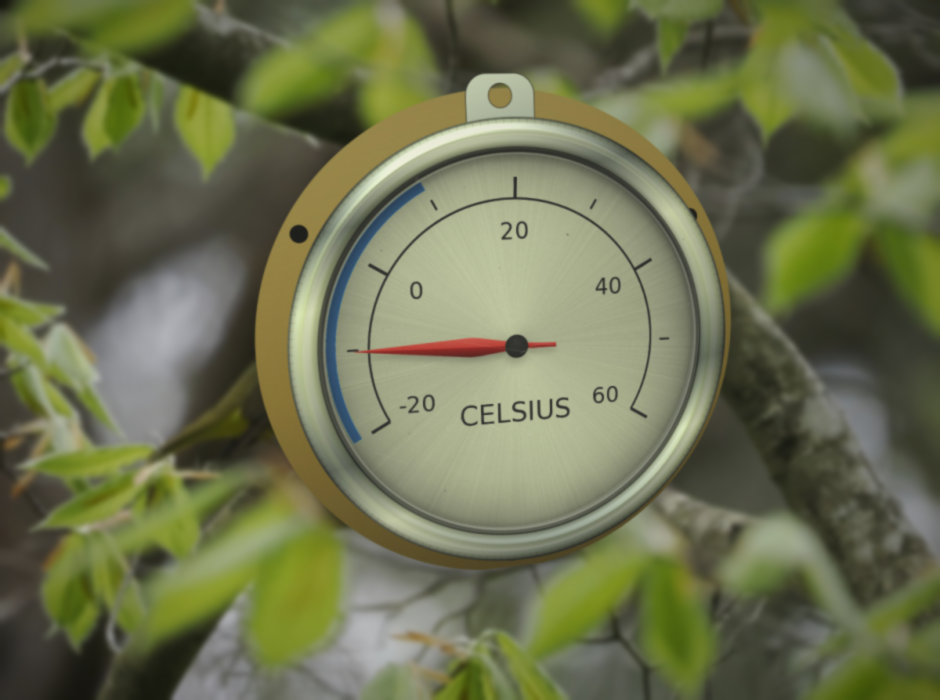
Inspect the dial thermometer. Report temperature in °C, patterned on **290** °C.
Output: **-10** °C
